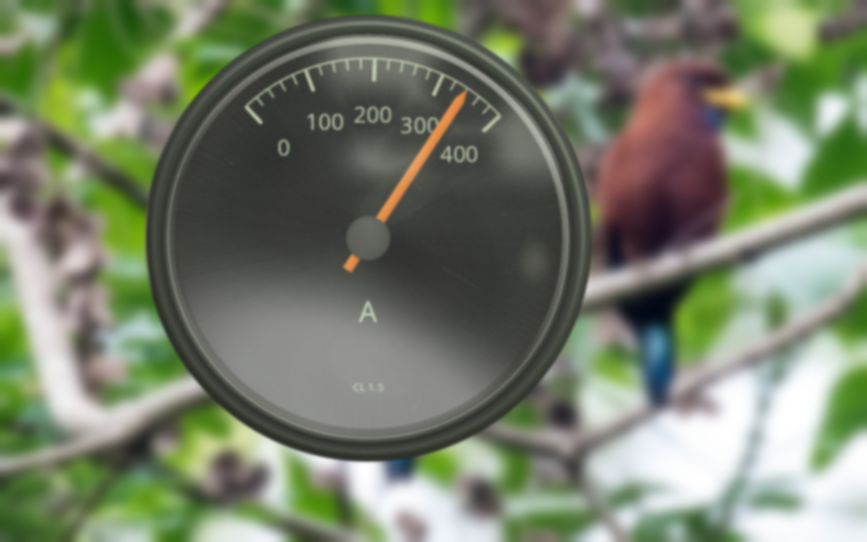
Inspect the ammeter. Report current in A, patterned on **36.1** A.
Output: **340** A
